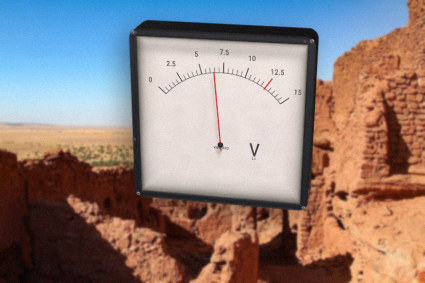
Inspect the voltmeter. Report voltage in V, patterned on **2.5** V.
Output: **6.5** V
